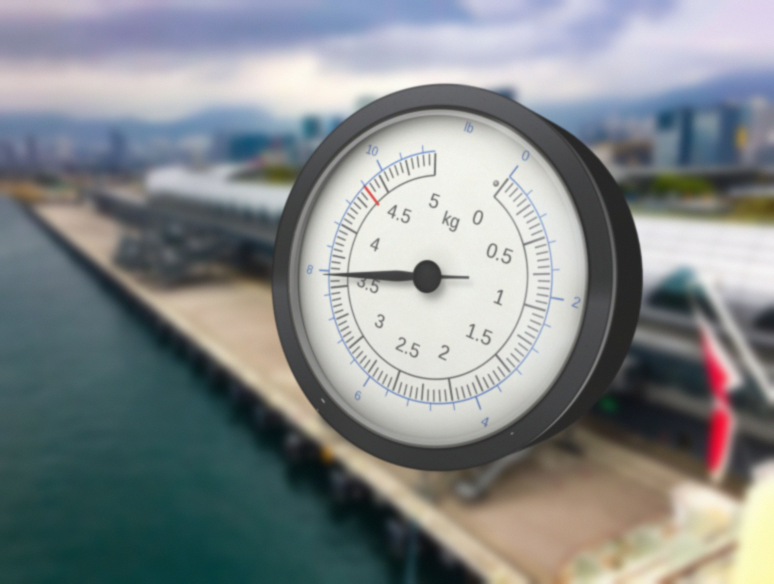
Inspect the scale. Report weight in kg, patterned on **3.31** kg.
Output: **3.6** kg
